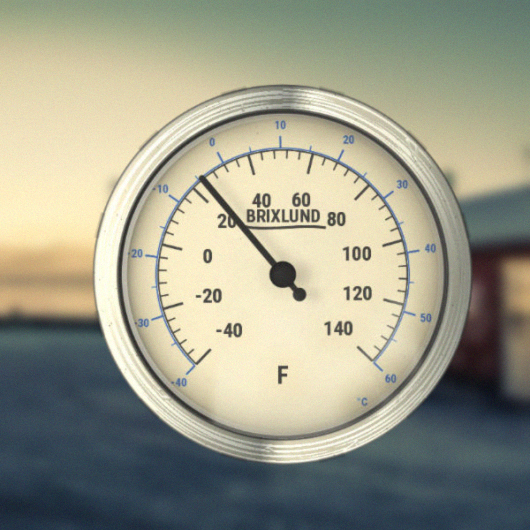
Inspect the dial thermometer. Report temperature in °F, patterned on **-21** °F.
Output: **24** °F
